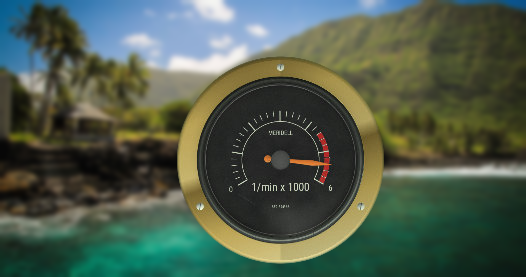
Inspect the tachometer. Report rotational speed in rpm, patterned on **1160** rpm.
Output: **5400** rpm
